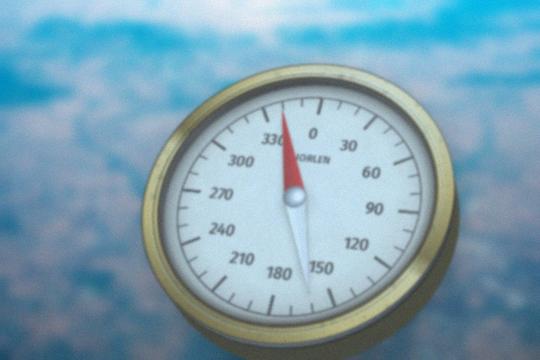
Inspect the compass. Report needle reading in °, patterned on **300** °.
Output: **340** °
